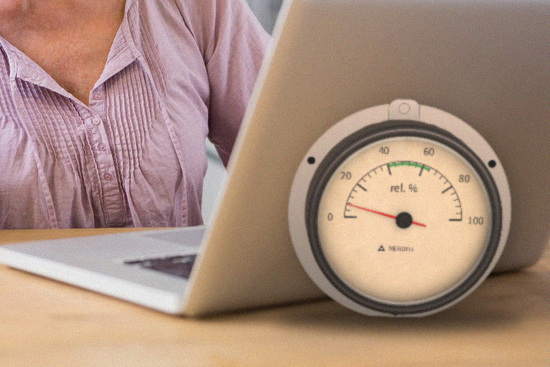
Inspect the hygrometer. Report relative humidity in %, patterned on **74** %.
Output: **8** %
